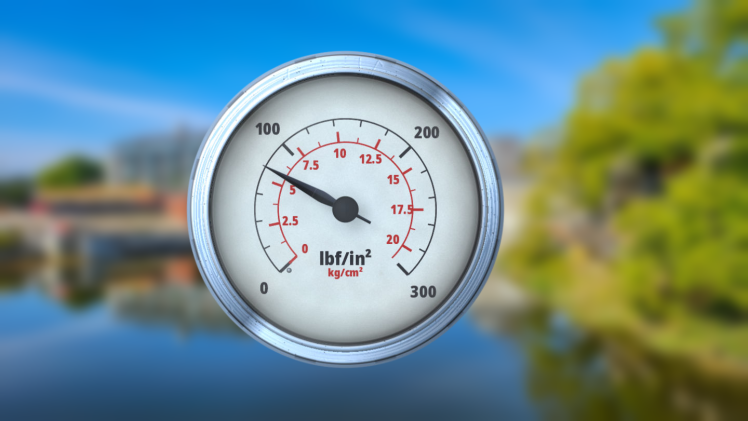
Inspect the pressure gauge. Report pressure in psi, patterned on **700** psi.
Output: **80** psi
